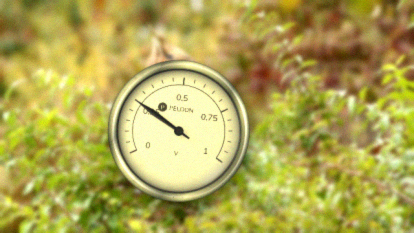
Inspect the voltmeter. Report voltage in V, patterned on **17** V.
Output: **0.25** V
